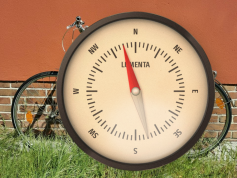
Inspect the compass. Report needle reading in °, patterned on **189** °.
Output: **345** °
